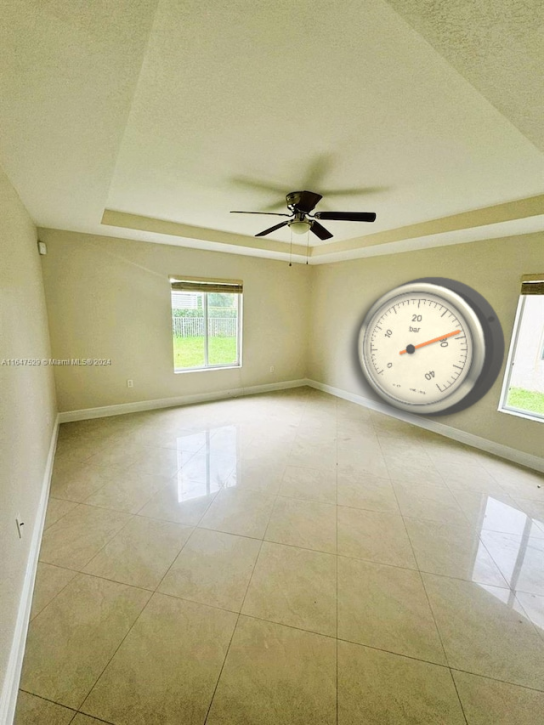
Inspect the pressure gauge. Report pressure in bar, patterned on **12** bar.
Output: **29** bar
